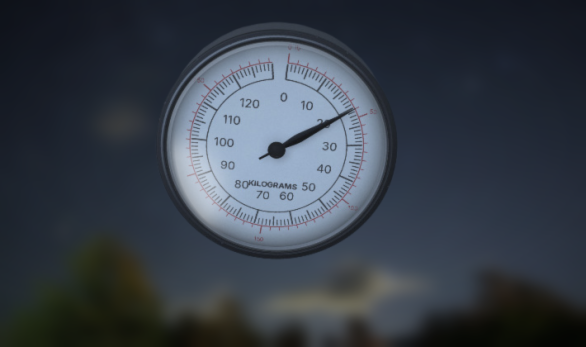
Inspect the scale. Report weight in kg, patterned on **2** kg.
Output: **20** kg
